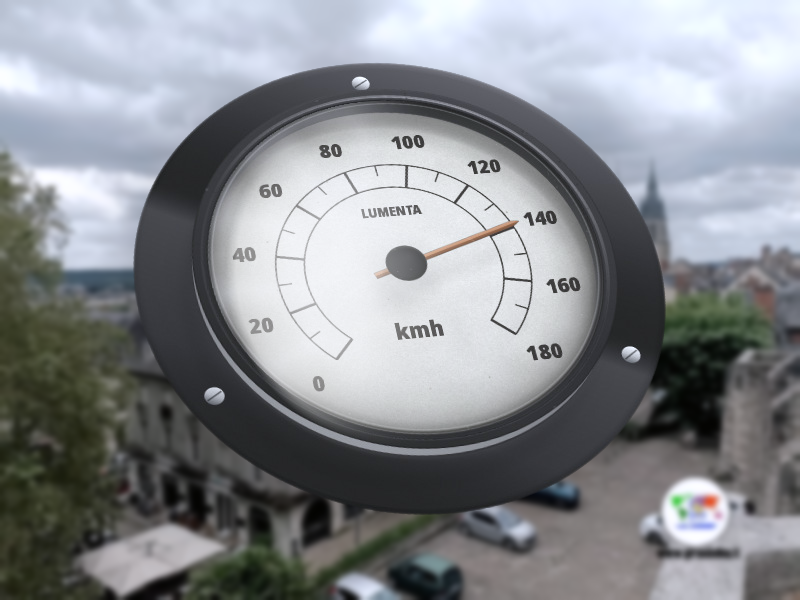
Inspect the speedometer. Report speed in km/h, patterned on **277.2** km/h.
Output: **140** km/h
